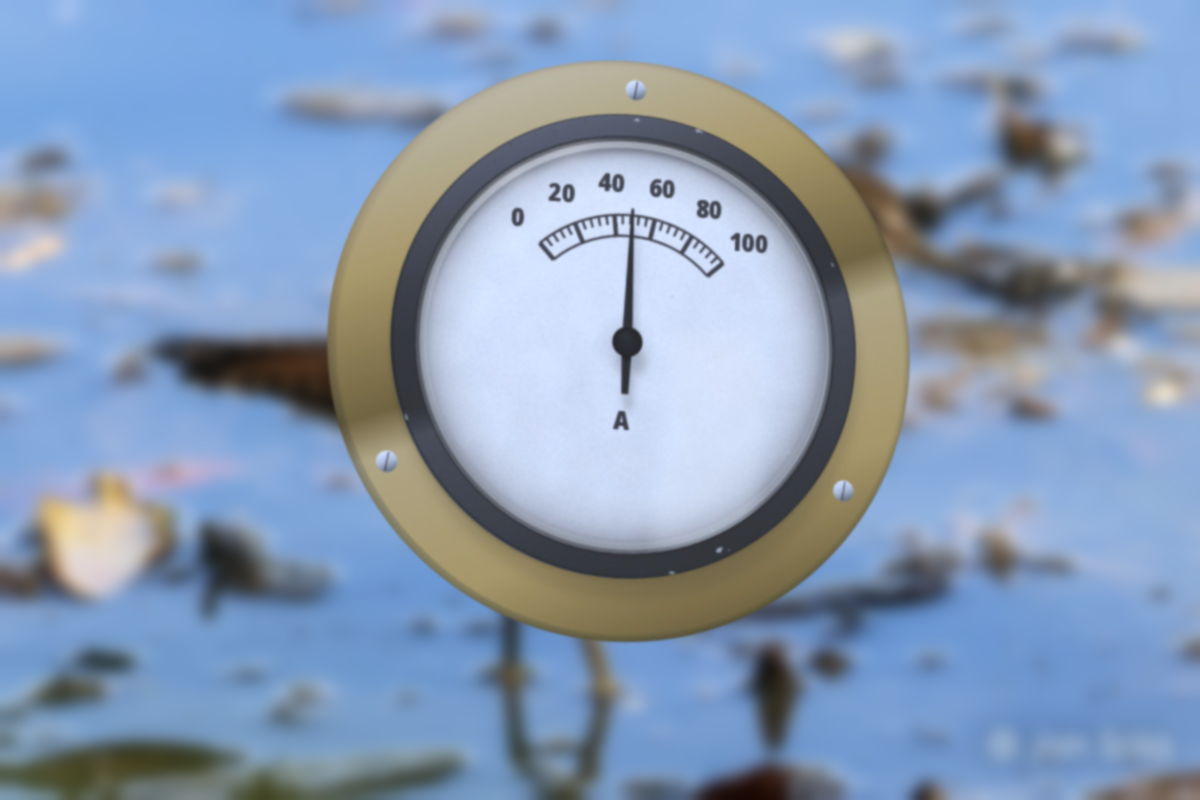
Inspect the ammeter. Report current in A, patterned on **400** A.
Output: **48** A
